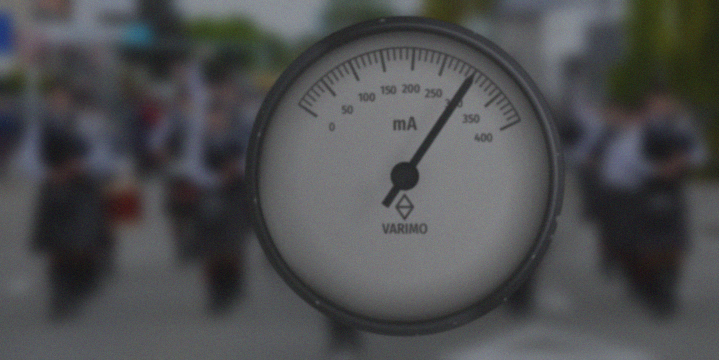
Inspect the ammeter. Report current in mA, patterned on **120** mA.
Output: **300** mA
